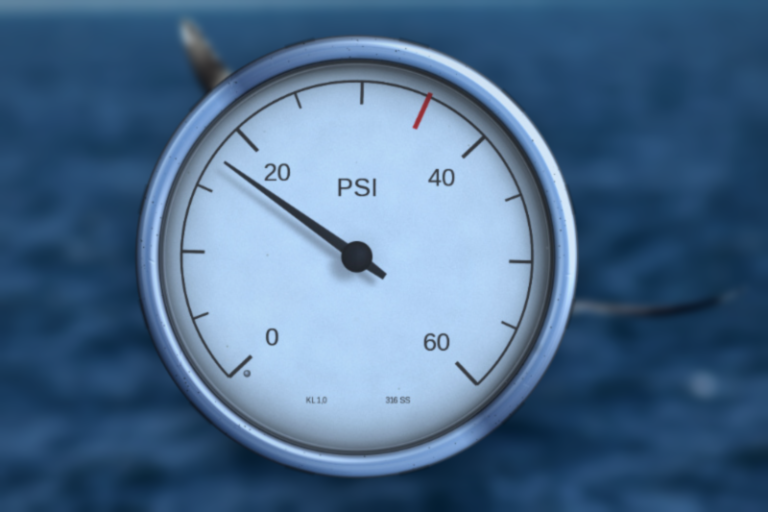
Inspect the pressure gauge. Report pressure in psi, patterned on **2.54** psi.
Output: **17.5** psi
